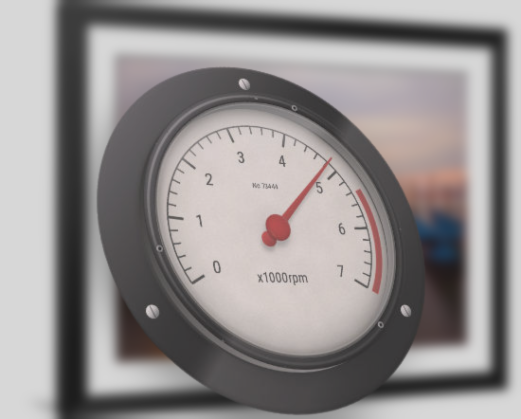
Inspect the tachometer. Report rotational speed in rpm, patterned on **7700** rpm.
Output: **4800** rpm
